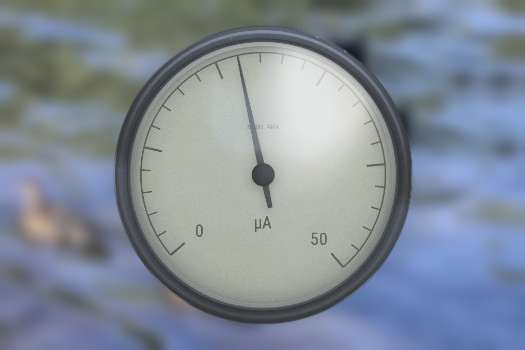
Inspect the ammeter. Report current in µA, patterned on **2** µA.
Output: **22** µA
